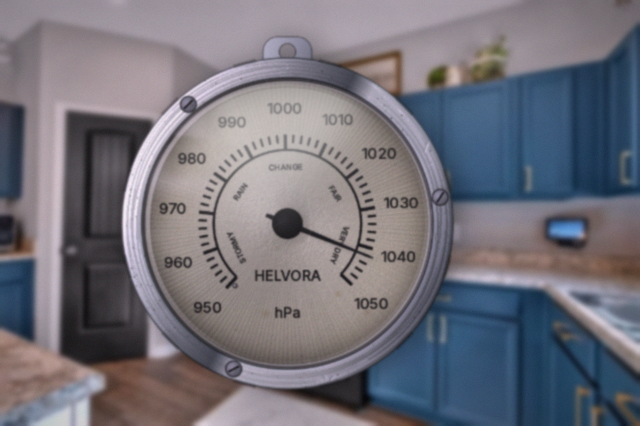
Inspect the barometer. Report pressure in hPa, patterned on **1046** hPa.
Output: **1042** hPa
